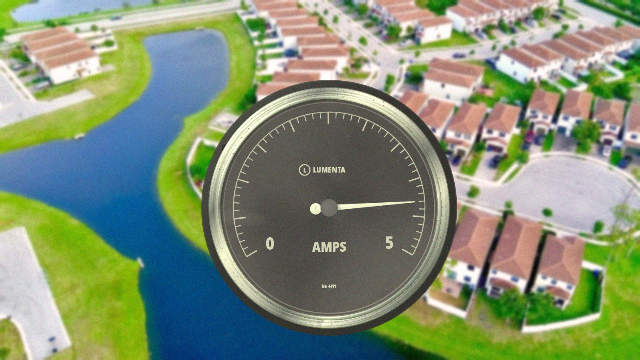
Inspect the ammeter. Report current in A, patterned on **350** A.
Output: **4.3** A
